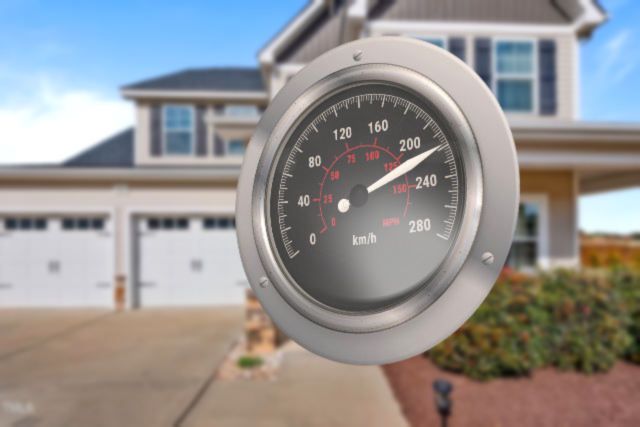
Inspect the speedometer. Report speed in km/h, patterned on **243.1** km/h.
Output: **220** km/h
